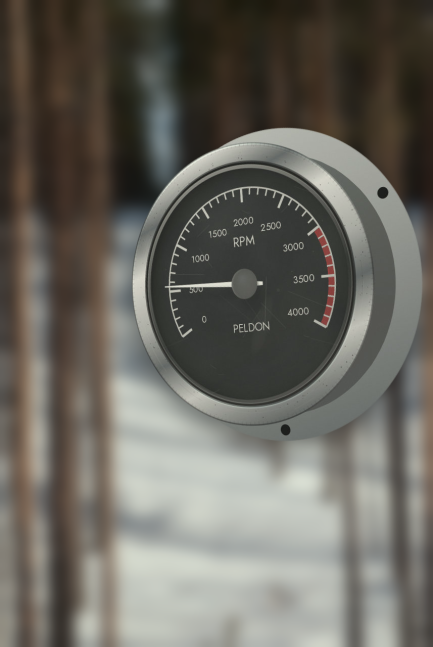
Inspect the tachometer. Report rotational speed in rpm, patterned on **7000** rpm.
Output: **550** rpm
